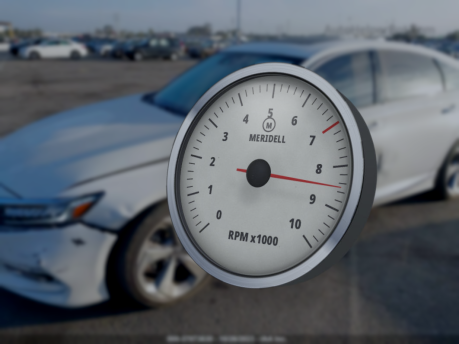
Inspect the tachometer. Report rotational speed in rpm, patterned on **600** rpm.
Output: **8500** rpm
